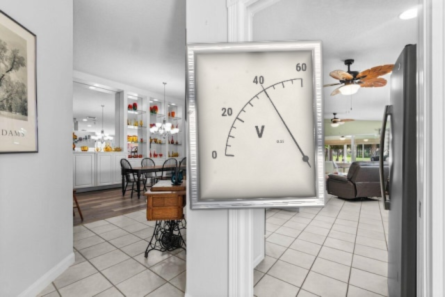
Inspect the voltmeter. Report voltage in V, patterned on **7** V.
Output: **40** V
